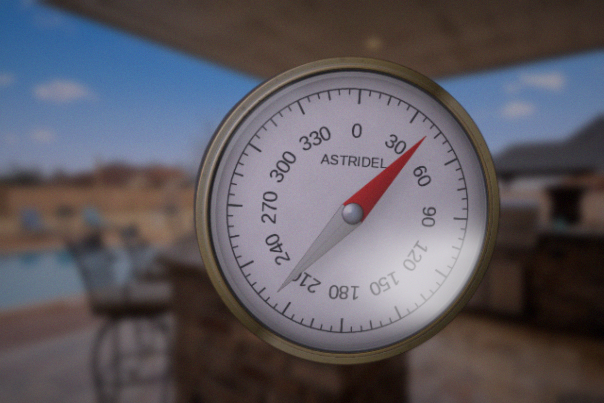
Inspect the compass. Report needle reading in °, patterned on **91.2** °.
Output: **40** °
